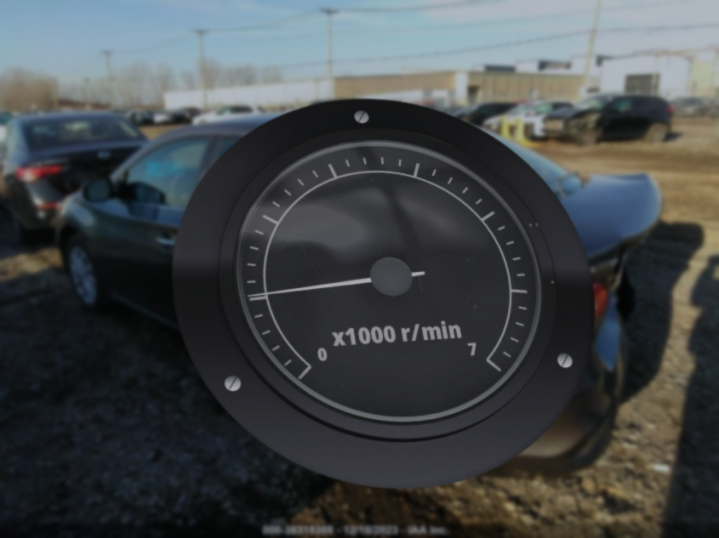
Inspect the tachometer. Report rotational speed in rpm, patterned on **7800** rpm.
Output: **1000** rpm
